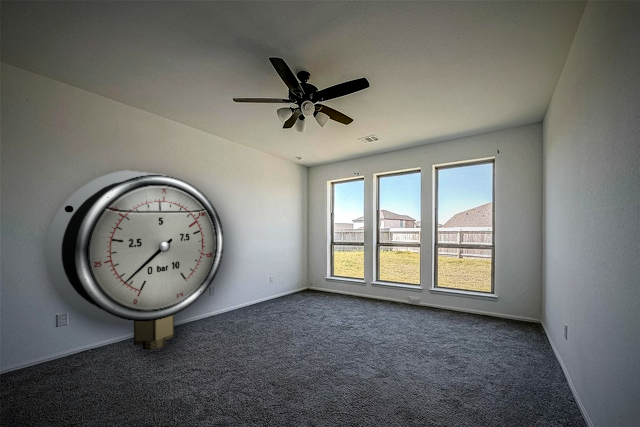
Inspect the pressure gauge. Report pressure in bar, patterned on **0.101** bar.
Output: **0.75** bar
